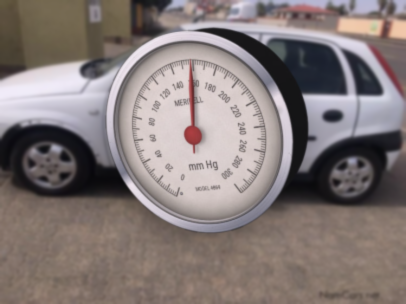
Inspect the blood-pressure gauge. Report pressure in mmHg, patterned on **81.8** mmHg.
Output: **160** mmHg
